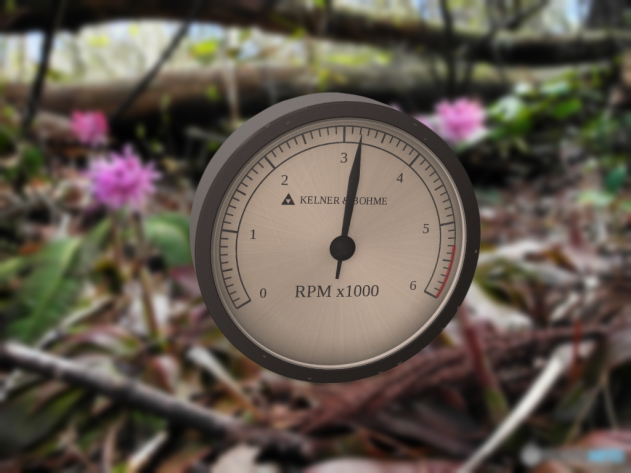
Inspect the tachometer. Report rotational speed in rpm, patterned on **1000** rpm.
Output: **3200** rpm
